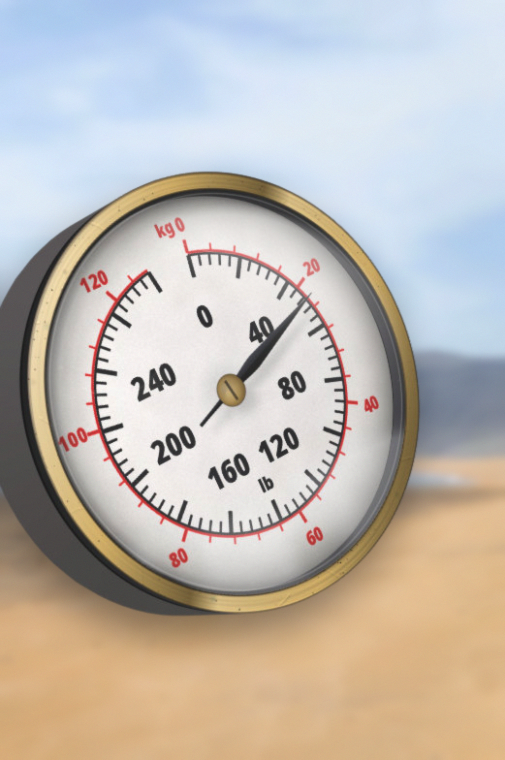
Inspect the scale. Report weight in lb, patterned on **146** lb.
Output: **48** lb
